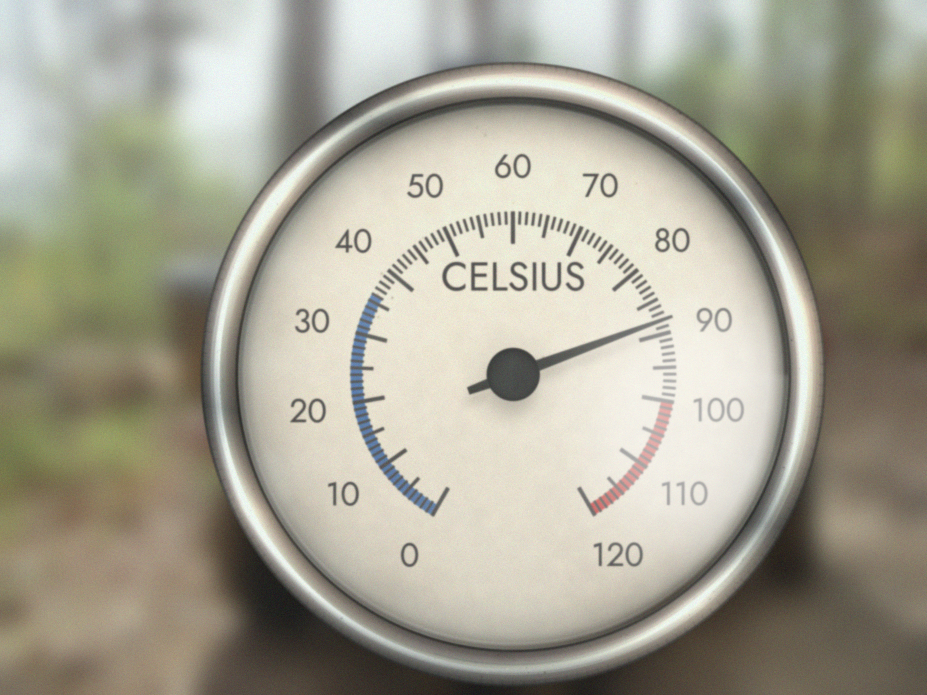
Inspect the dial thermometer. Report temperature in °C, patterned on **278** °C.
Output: **88** °C
